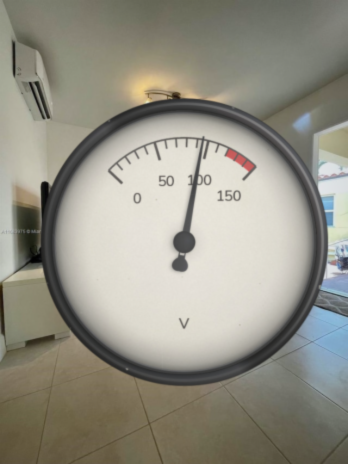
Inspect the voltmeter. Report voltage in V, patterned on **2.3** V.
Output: **95** V
